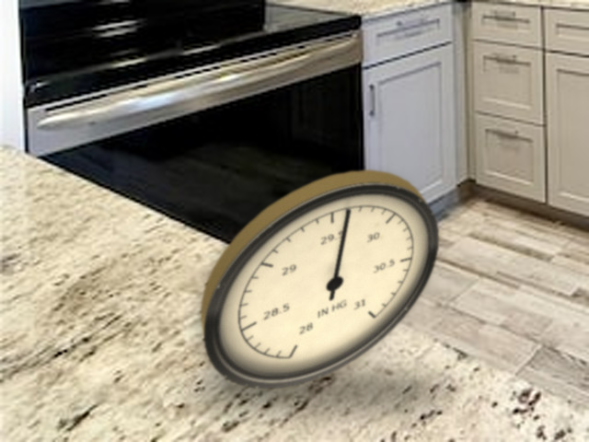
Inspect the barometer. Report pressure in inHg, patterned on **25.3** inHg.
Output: **29.6** inHg
